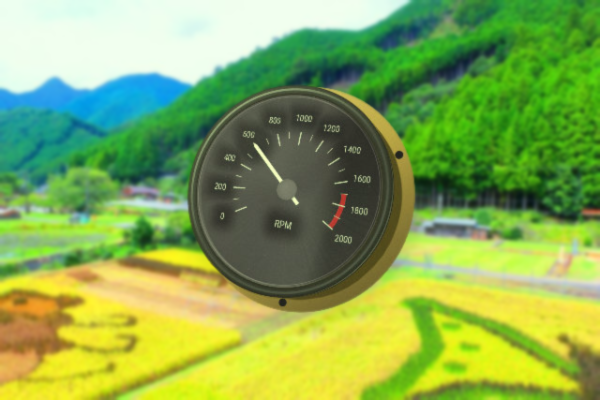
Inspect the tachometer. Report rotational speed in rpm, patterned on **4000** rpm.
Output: **600** rpm
